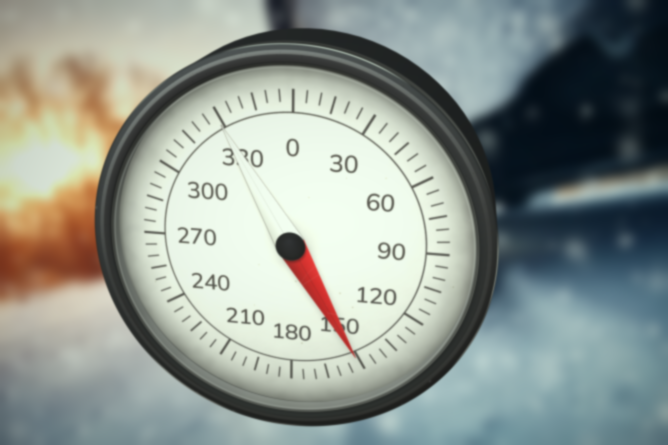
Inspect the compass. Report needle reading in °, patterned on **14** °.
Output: **150** °
